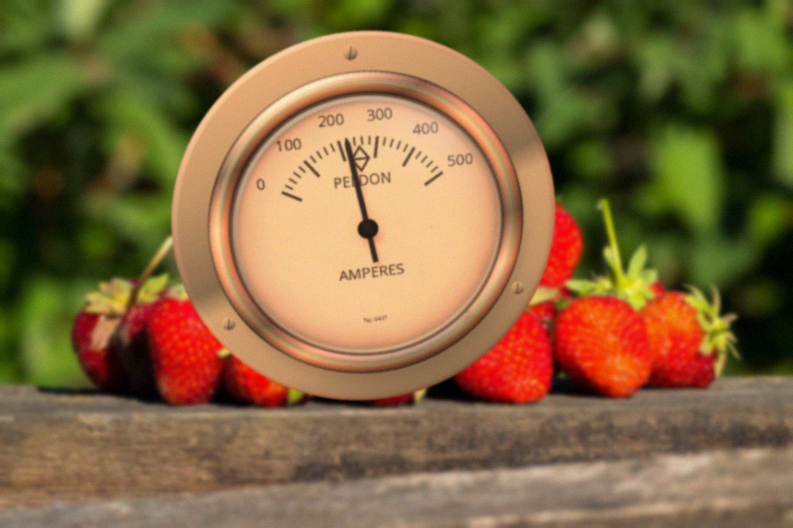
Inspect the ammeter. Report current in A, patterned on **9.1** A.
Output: **220** A
